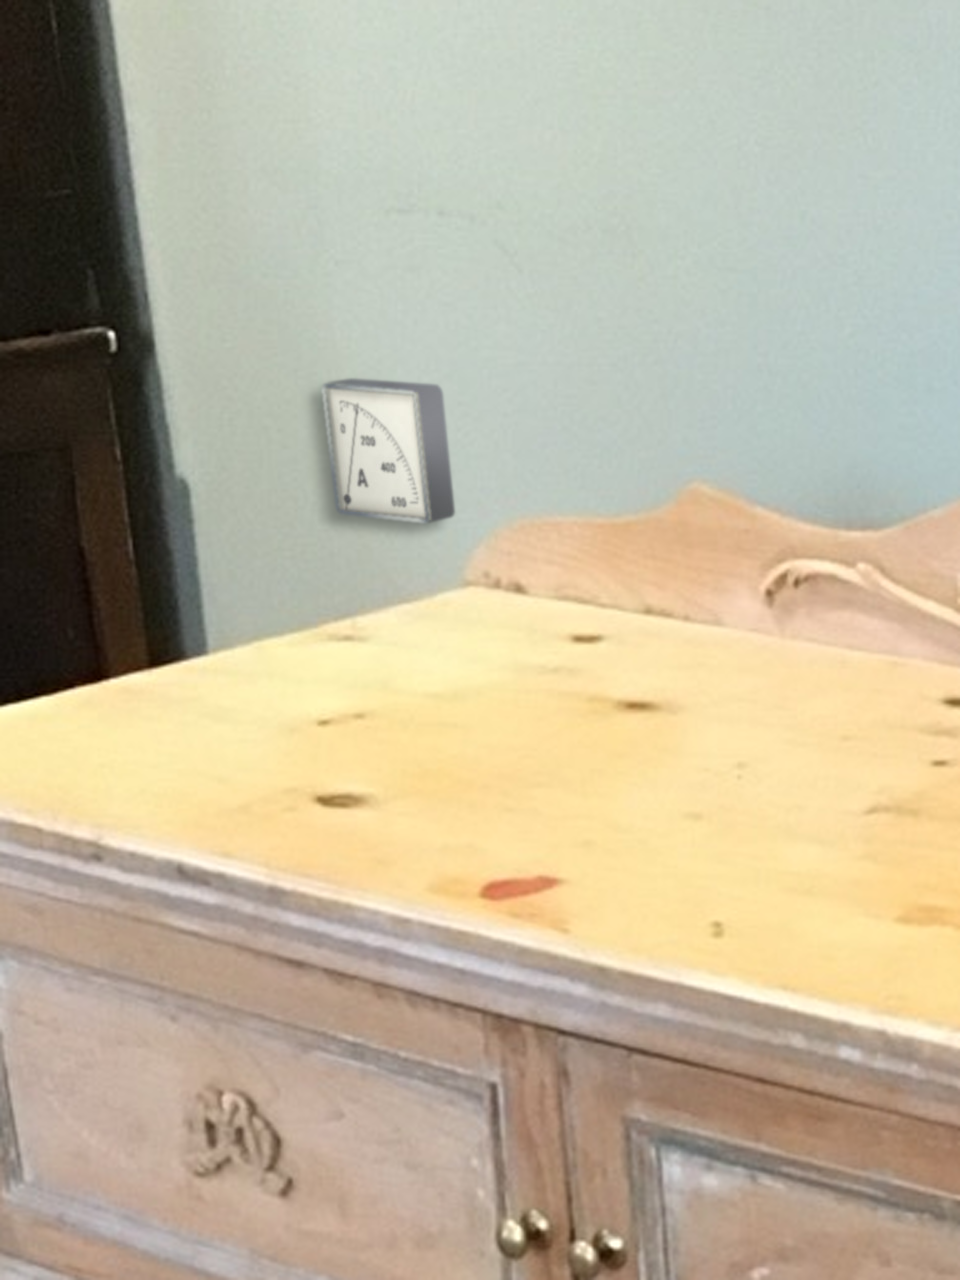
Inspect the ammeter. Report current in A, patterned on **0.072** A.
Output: **100** A
